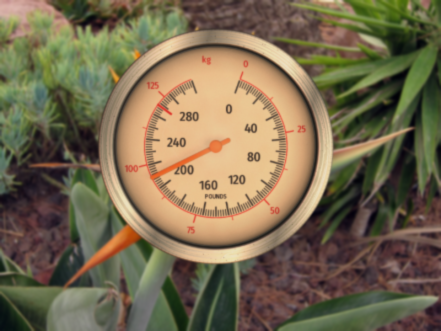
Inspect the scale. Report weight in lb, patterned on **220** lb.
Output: **210** lb
